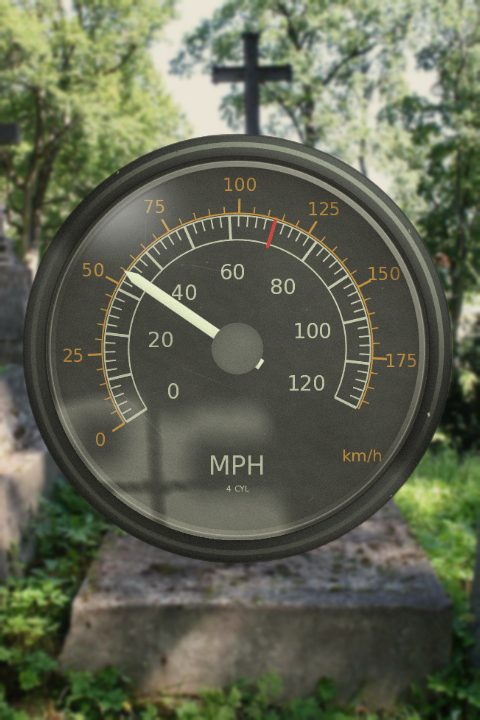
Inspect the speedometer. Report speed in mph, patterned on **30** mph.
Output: **34** mph
